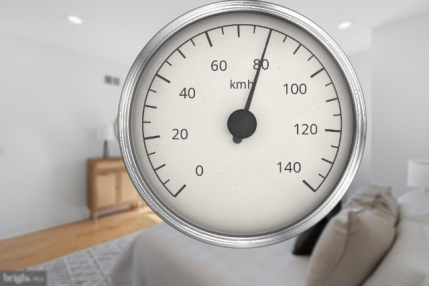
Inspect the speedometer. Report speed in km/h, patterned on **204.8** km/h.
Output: **80** km/h
